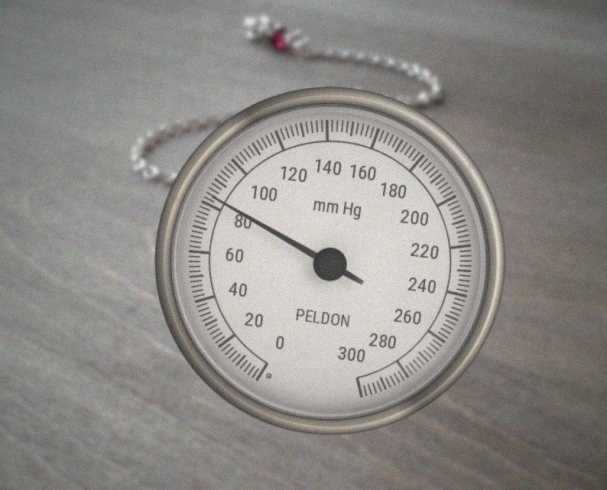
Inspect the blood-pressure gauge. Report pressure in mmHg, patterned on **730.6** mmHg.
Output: **84** mmHg
